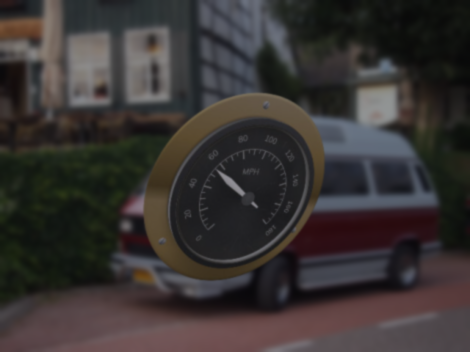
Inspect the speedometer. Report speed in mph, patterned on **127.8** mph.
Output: **55** mph
